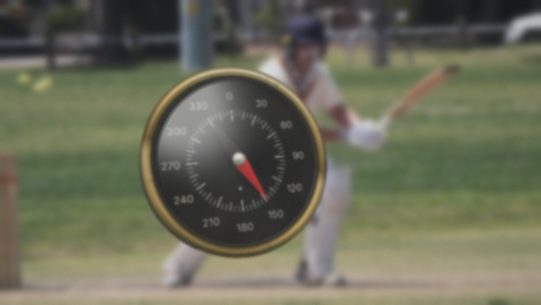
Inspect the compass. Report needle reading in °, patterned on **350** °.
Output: **150** °
